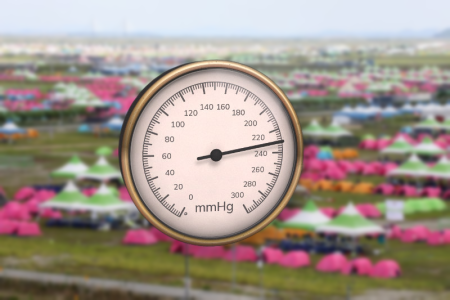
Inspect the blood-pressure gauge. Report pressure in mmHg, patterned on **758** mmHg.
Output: **230** mmHg
